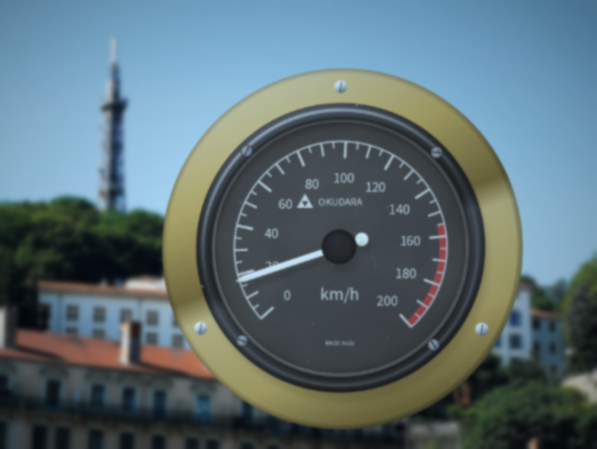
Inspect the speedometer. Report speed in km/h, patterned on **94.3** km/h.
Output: **17.5** km/h
